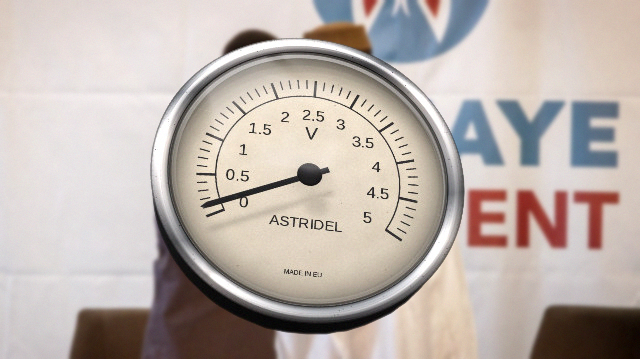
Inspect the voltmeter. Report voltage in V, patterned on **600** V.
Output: **0.1** V
